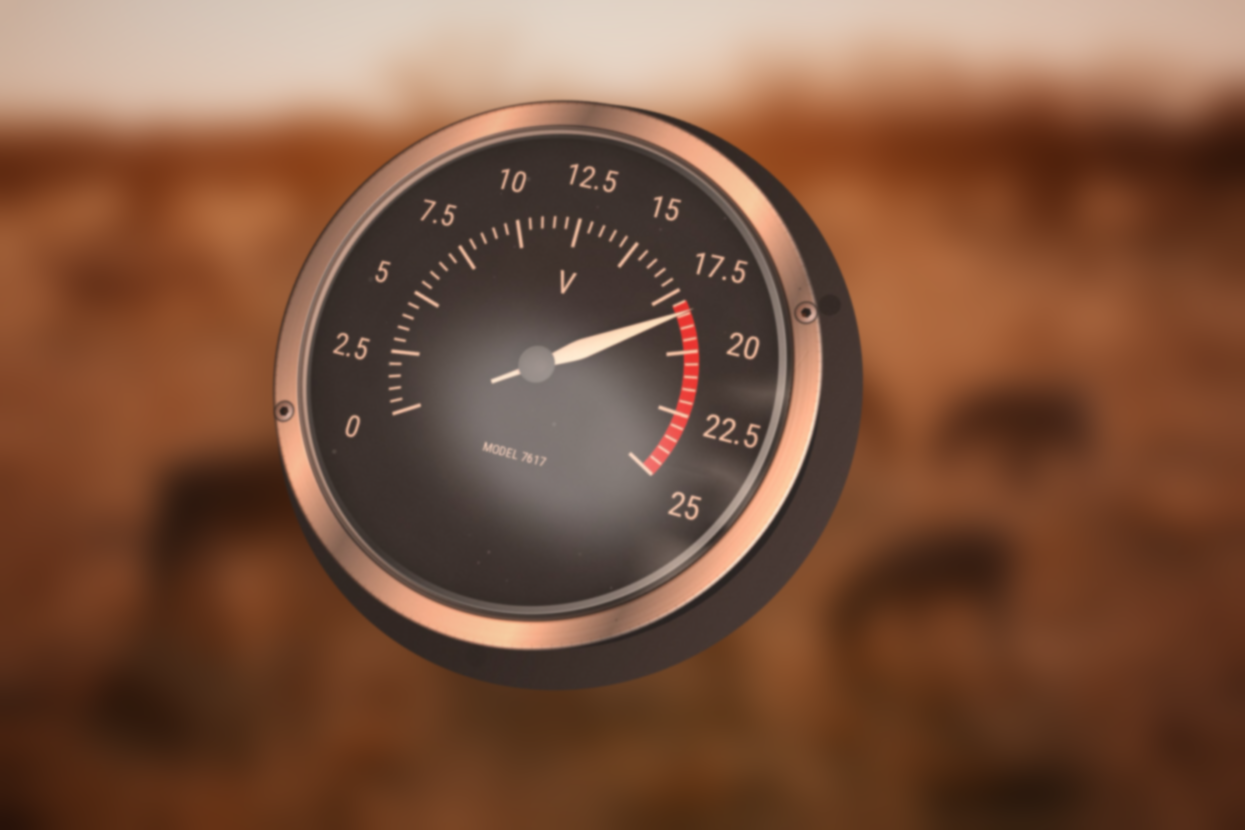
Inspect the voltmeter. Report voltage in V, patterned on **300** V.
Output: **18.5** V
